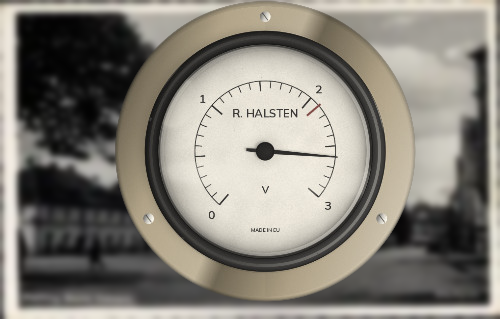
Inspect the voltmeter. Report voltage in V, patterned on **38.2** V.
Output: **2.6** V
